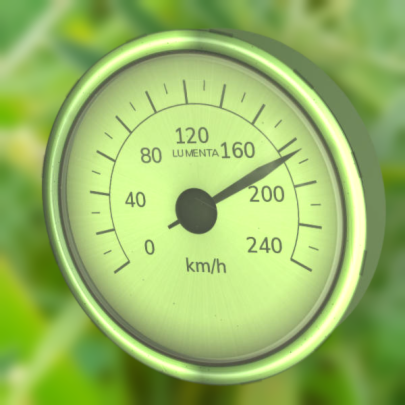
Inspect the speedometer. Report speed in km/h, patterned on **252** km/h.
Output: **185** km/h
